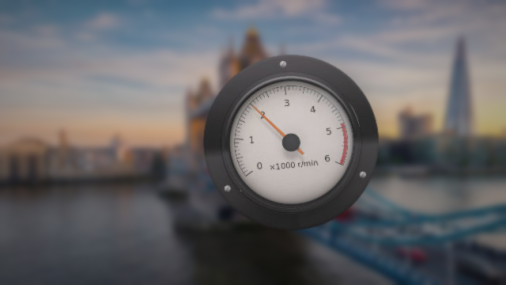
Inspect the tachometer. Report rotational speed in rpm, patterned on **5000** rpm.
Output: **2000** rpm
